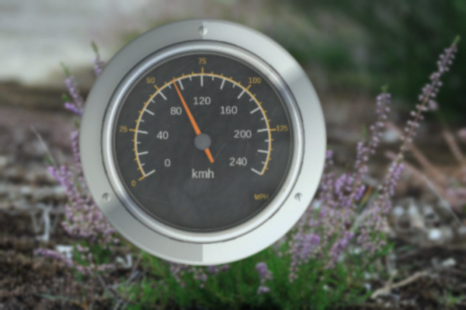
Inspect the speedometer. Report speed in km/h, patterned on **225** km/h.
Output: **95** km/h
